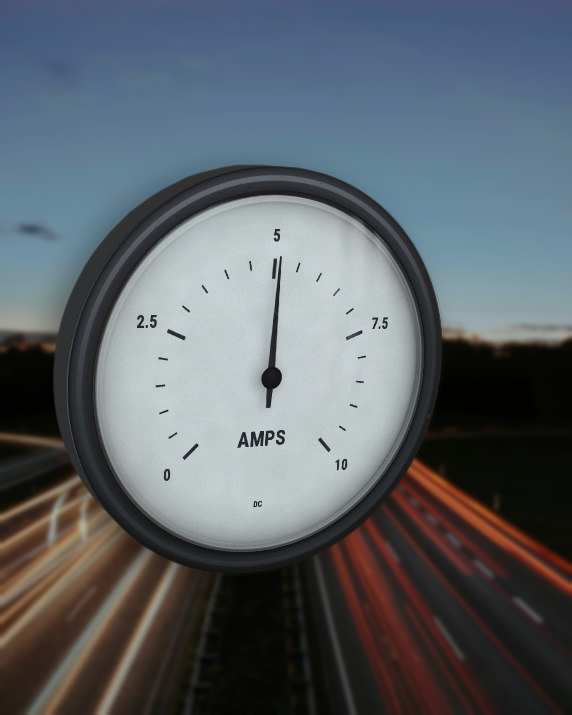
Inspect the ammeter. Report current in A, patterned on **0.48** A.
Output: **5** A
